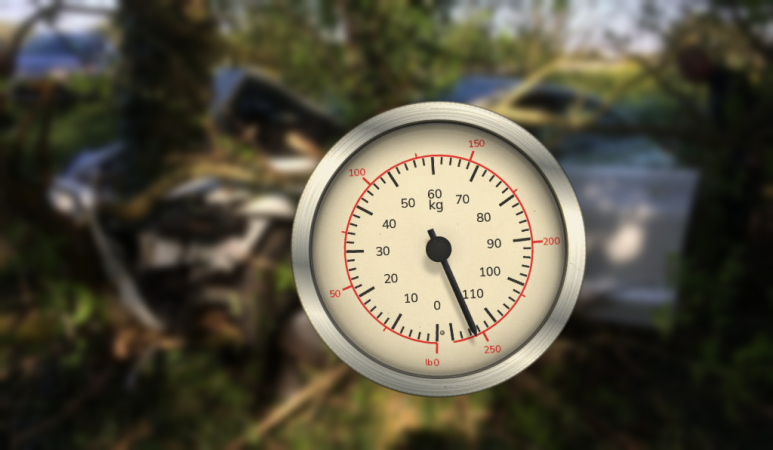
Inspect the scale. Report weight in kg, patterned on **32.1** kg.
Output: **115** kg
